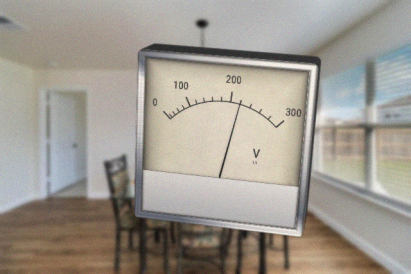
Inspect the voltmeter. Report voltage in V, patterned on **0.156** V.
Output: **220** V
